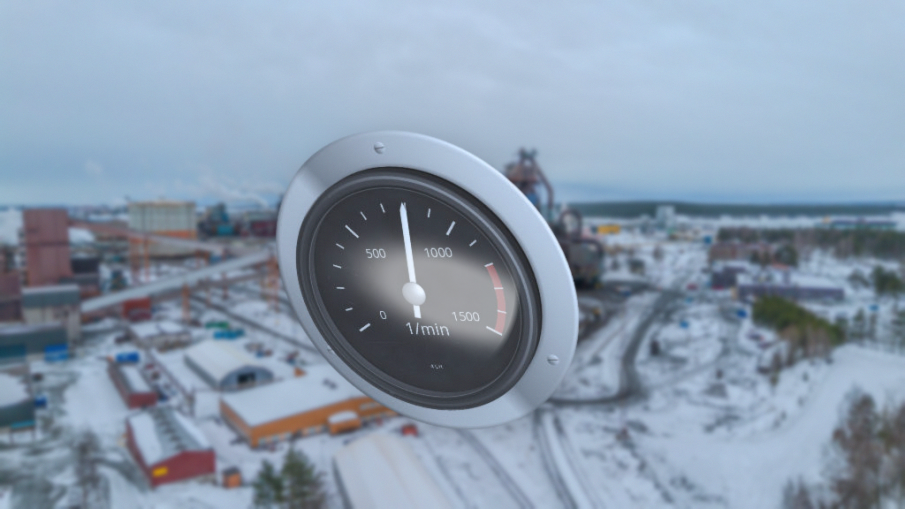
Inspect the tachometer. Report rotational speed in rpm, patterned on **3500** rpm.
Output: **800** rpm
